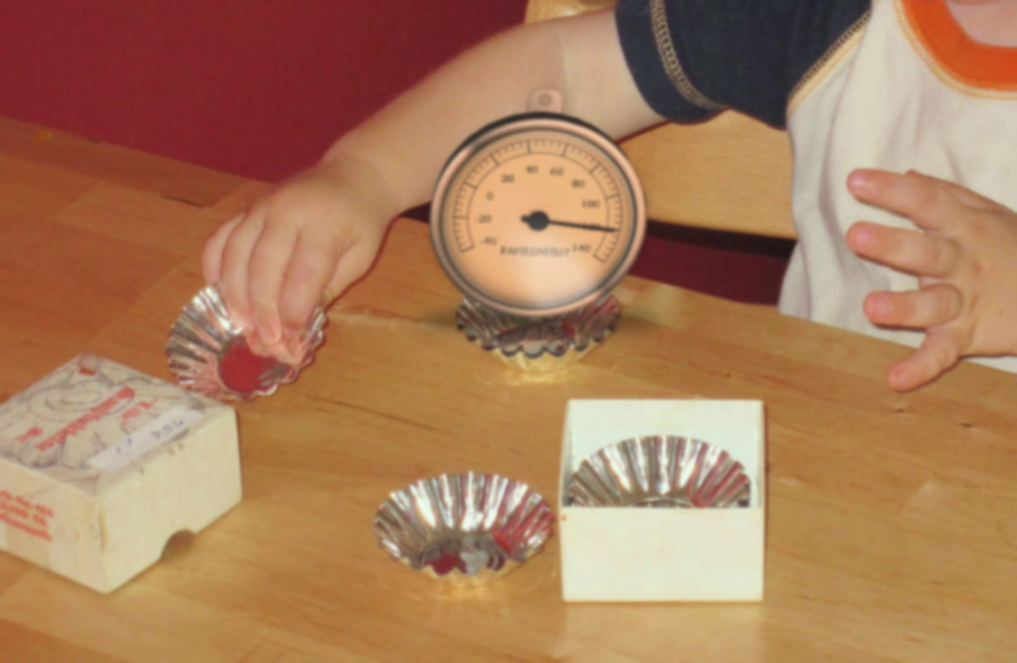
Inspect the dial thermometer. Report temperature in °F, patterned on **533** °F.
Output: **120** °F
